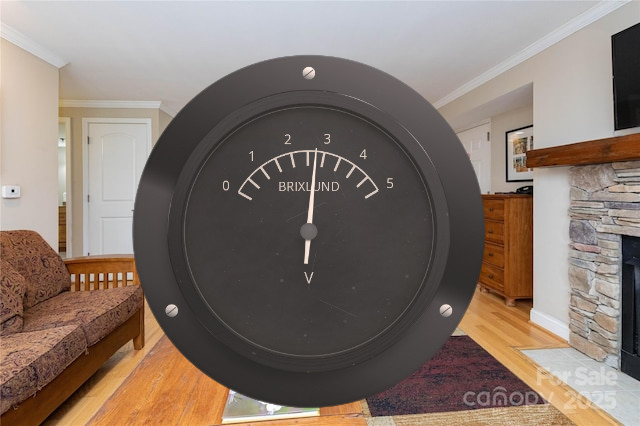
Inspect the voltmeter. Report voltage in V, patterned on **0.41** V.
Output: **2.75** V
